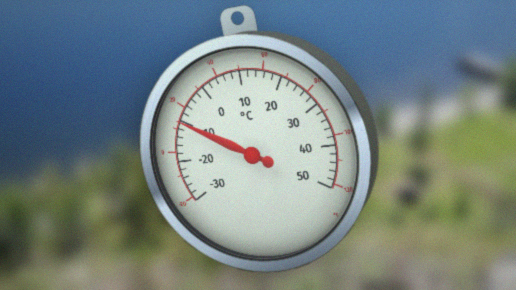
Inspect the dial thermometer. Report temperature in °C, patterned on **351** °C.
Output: **-10** °C
